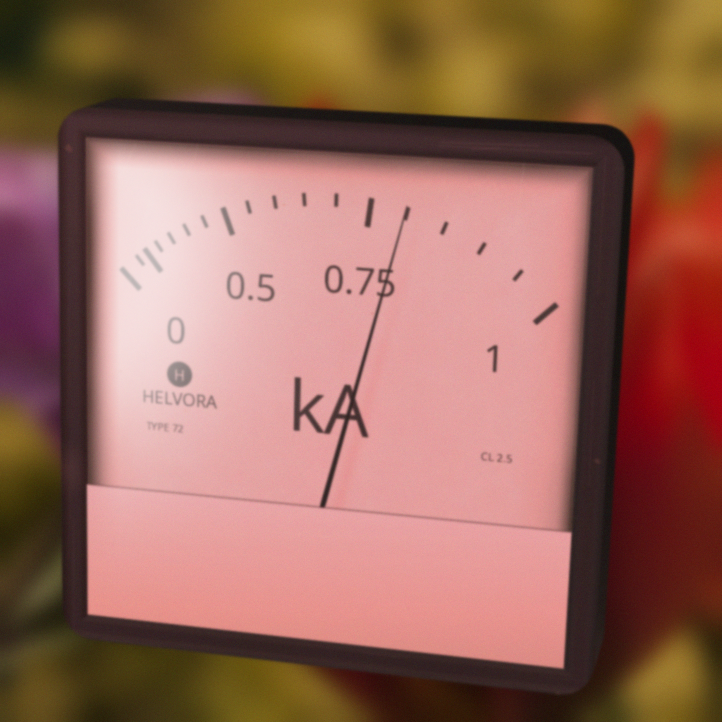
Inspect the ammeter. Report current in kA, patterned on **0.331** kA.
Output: **0.8** kA
